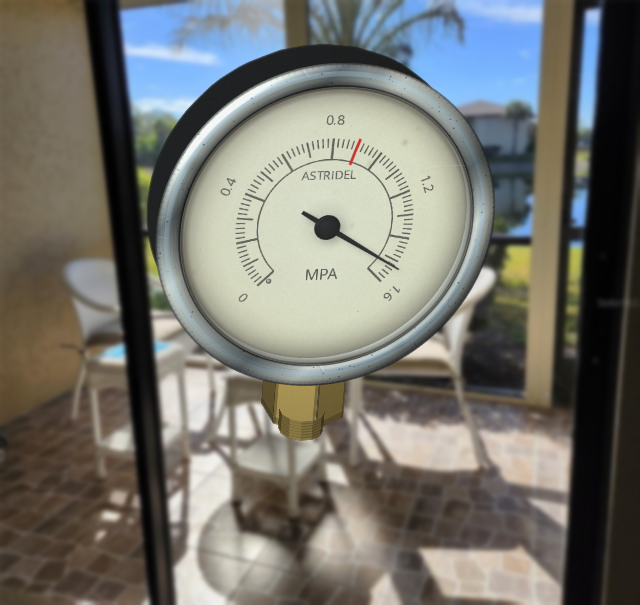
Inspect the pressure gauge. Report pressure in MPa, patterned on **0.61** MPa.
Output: **1.52** MPa
